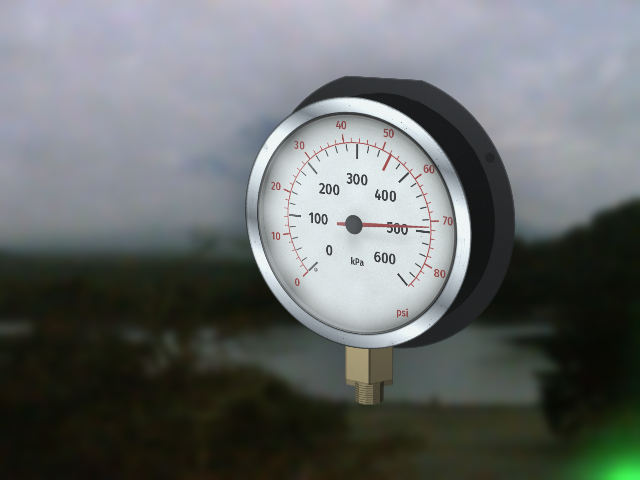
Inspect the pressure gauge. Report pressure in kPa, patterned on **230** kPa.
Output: **490** kPa
